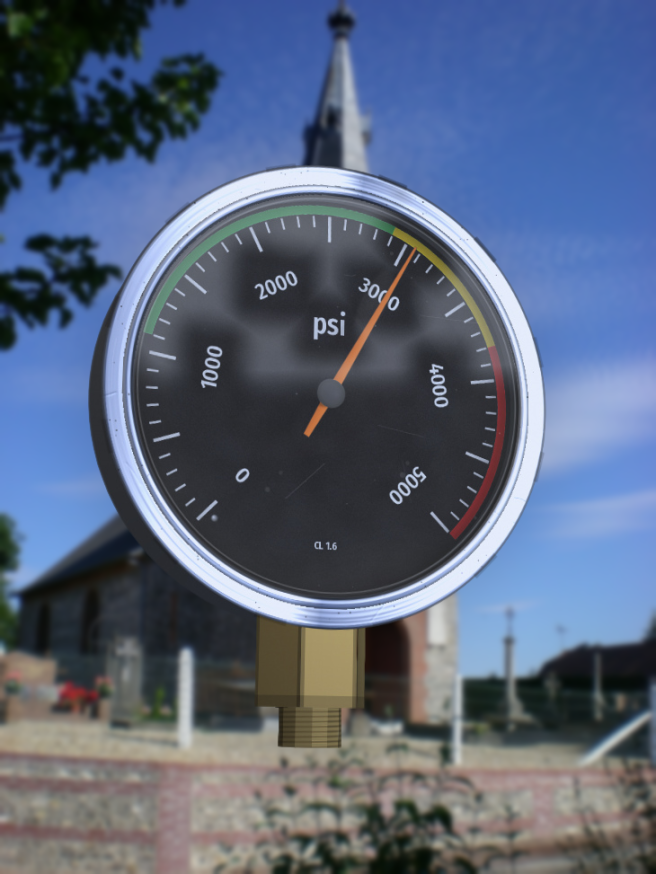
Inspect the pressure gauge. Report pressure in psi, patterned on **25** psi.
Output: **3050** psi
